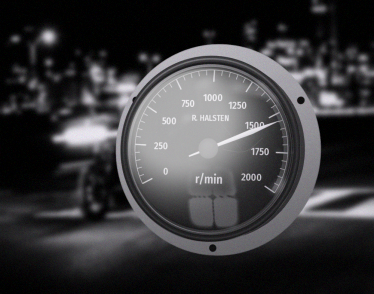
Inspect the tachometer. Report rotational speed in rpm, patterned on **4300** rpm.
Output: **1550** rpm
